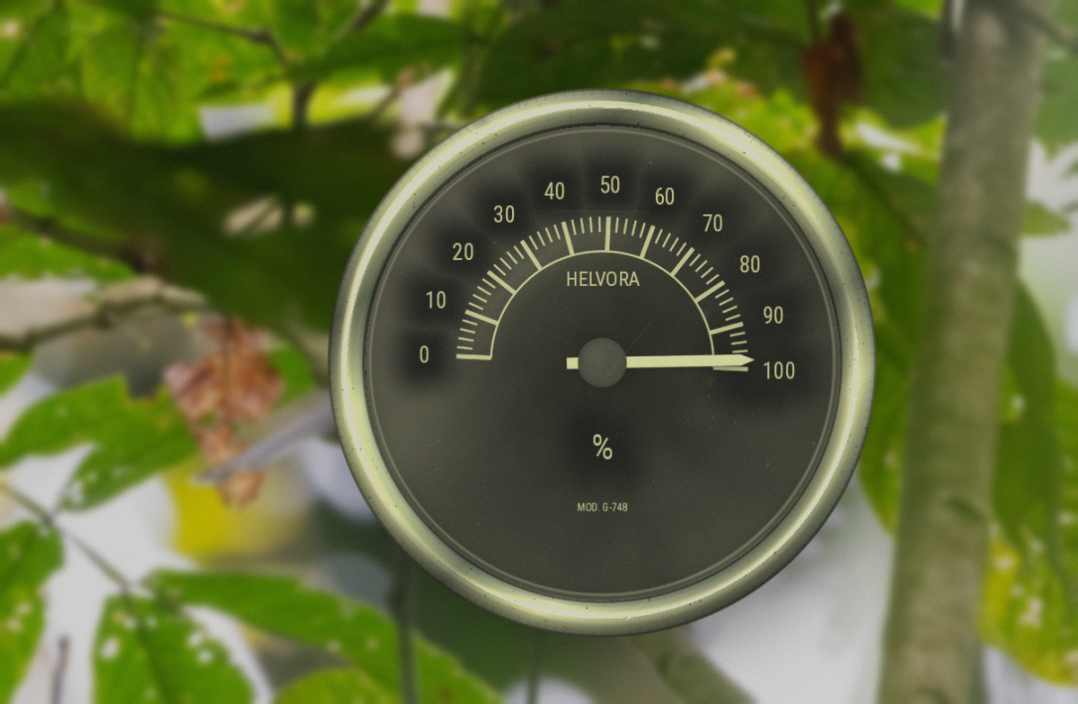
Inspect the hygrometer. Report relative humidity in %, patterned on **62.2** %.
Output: **98** %
